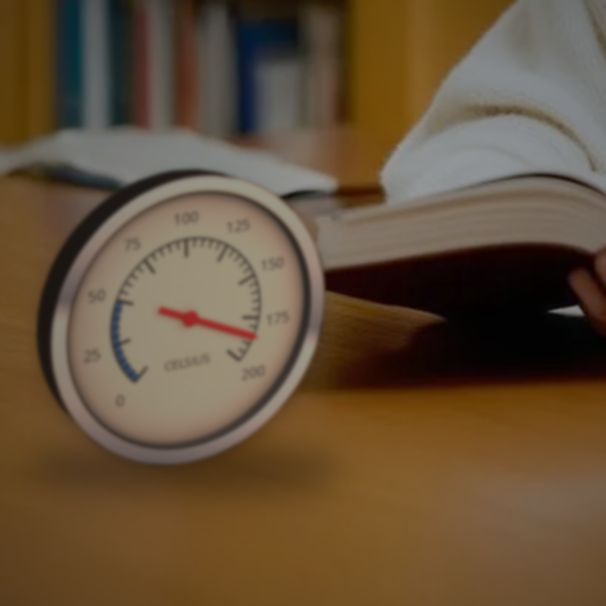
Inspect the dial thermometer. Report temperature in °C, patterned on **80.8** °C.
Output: **185** °C
